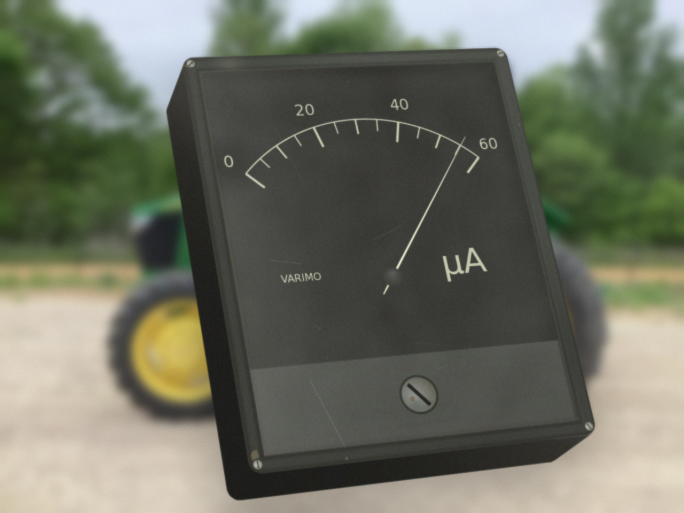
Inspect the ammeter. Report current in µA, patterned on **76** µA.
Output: **55** µA
